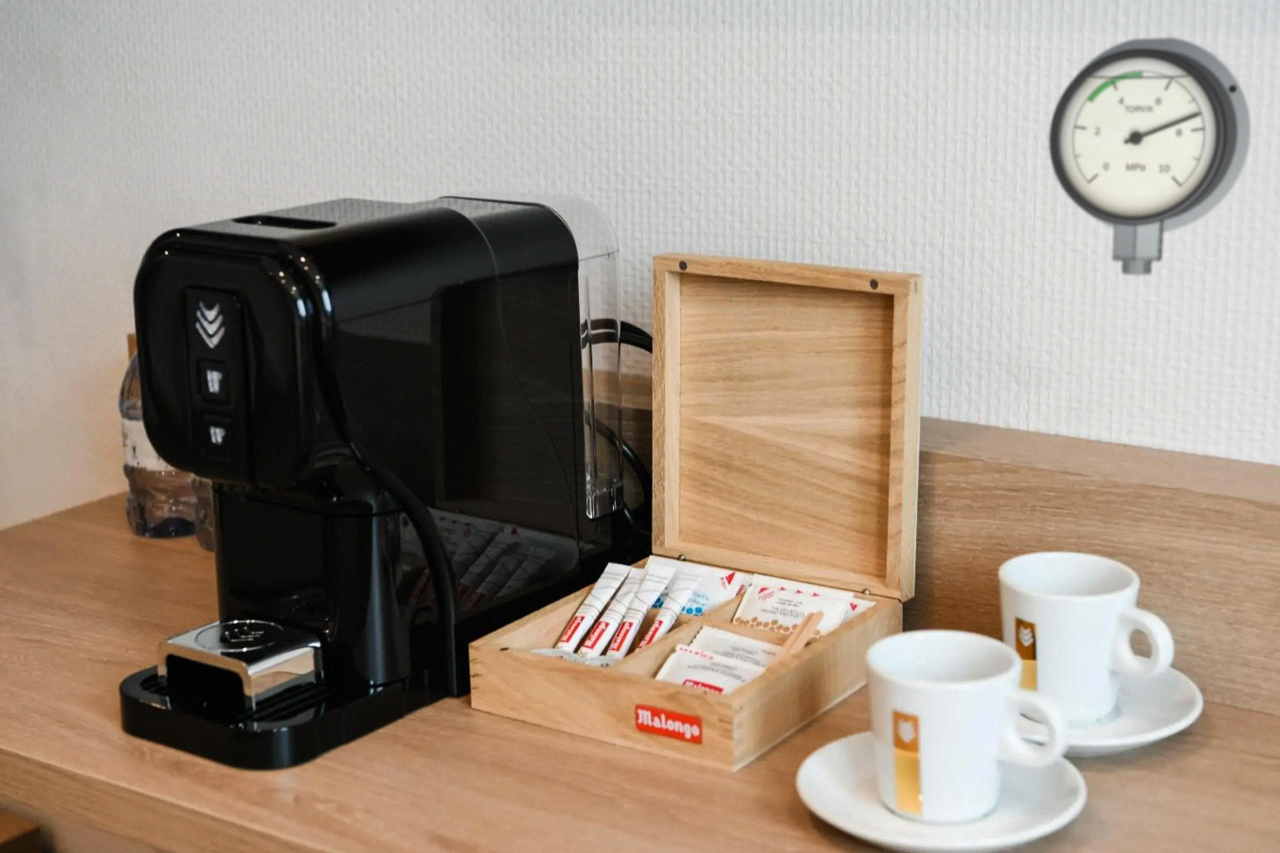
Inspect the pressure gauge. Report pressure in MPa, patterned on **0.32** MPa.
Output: **7.5** MPa
